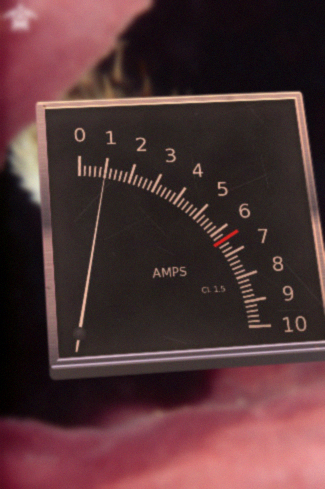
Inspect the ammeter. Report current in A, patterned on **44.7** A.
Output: **1** A
